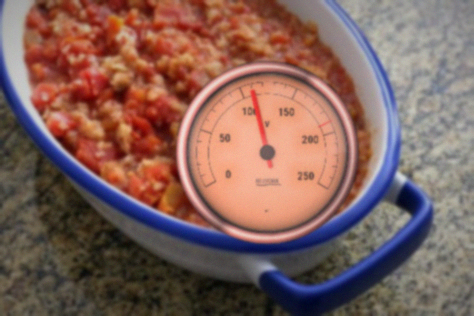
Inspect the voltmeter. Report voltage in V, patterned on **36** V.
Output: **110** V
